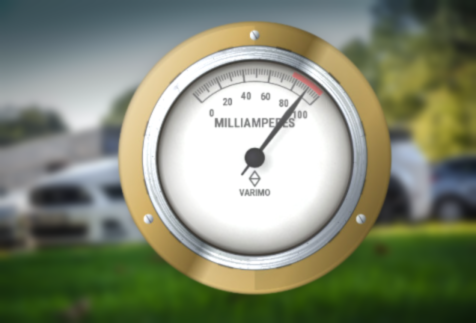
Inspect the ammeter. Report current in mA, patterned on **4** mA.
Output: **90** mA
